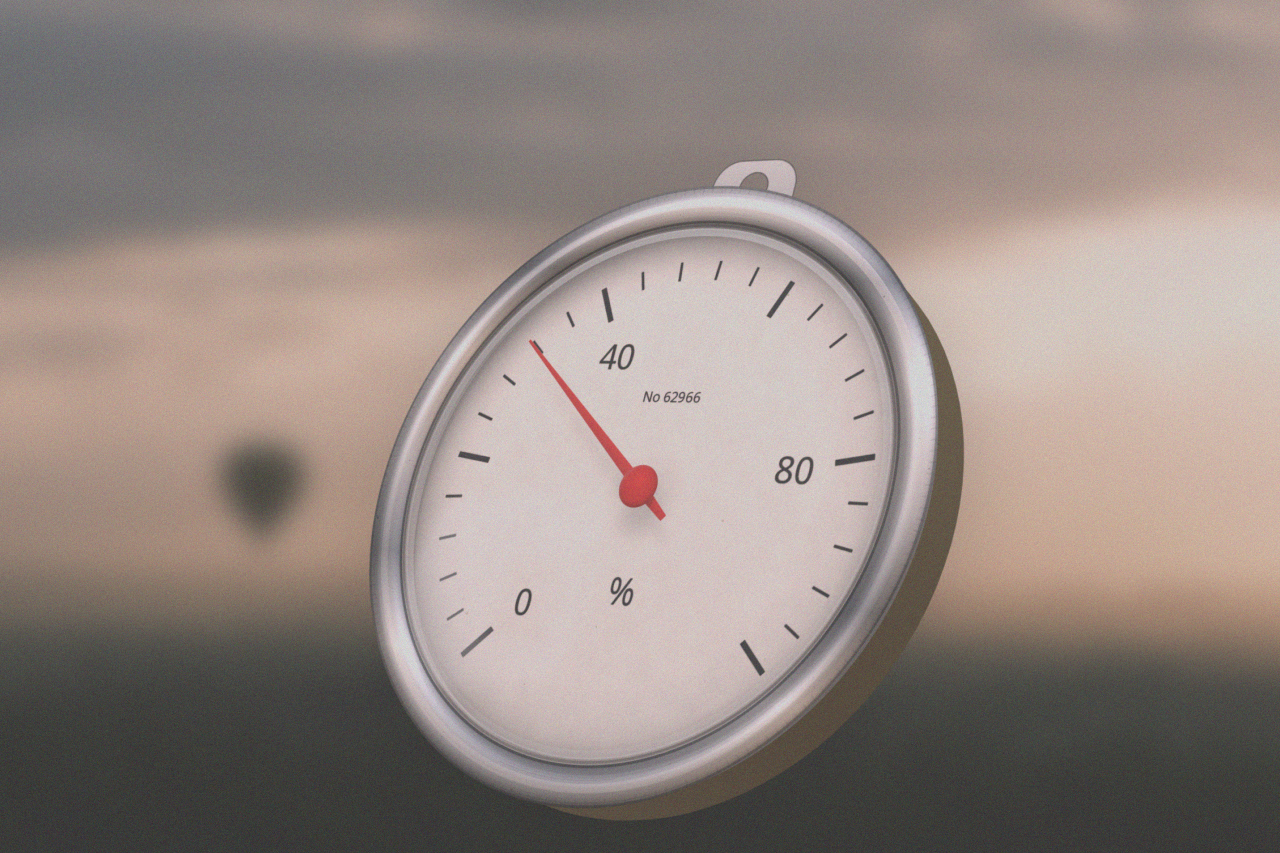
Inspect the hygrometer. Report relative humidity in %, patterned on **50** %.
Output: **32** %
